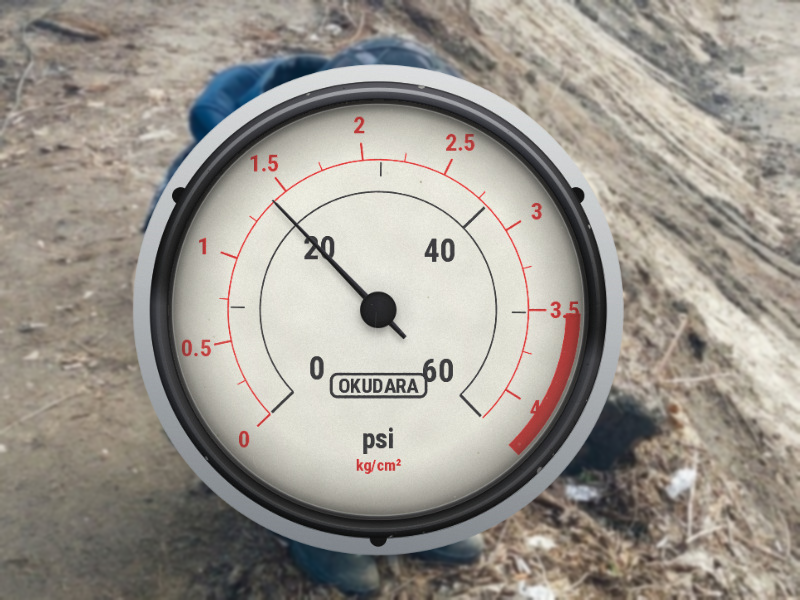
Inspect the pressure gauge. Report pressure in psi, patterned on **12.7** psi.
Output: **20** psi
